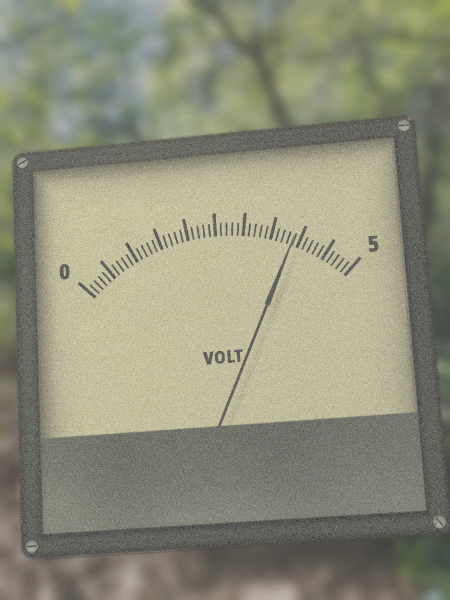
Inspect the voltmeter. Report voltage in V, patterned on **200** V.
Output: **3.9** V
